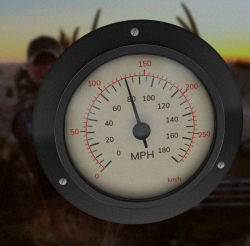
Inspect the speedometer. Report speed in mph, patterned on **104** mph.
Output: **80** mph
